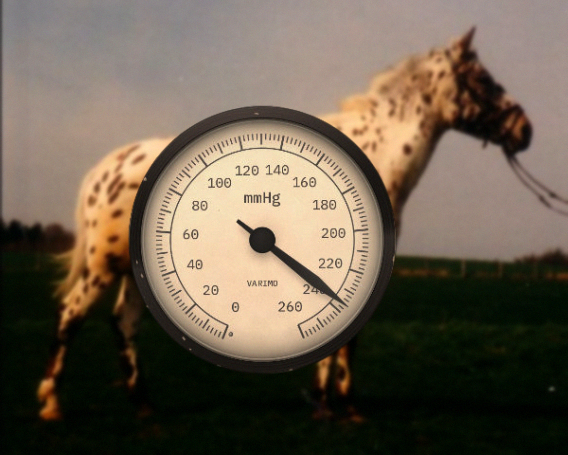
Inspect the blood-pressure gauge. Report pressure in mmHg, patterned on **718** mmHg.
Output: **236** mmHg
